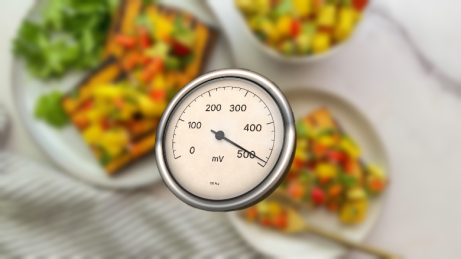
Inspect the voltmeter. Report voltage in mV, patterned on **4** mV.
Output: **490** mV
